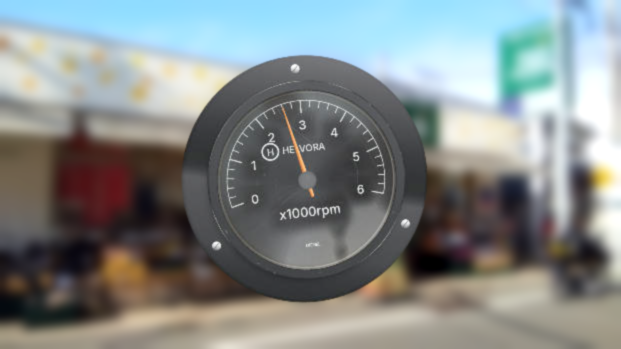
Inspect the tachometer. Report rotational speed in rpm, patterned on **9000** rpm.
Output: **2600** rpm
